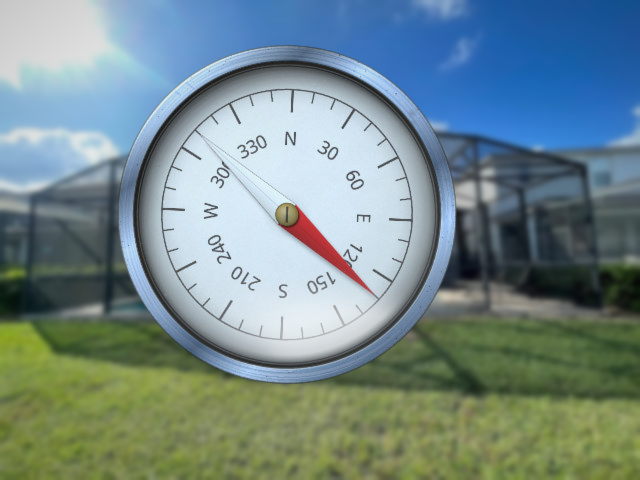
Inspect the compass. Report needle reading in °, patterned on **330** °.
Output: **130** °
